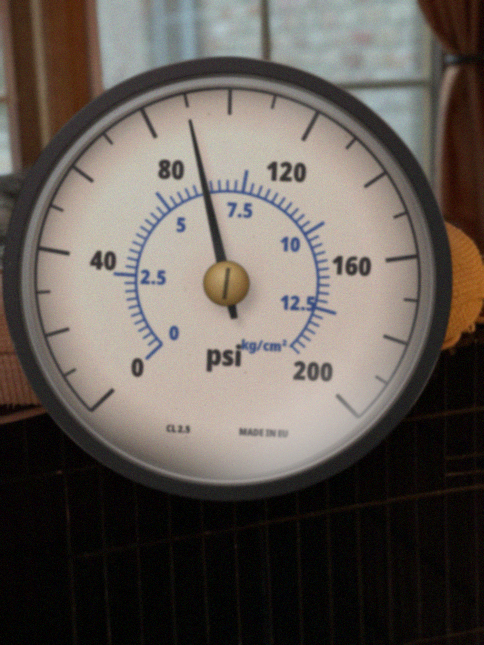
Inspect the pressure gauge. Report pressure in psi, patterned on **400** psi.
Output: **90** psi
